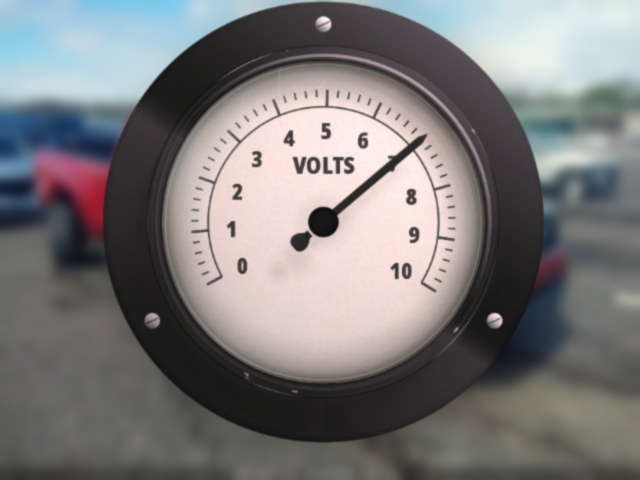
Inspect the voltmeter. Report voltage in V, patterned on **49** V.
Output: **7** V
